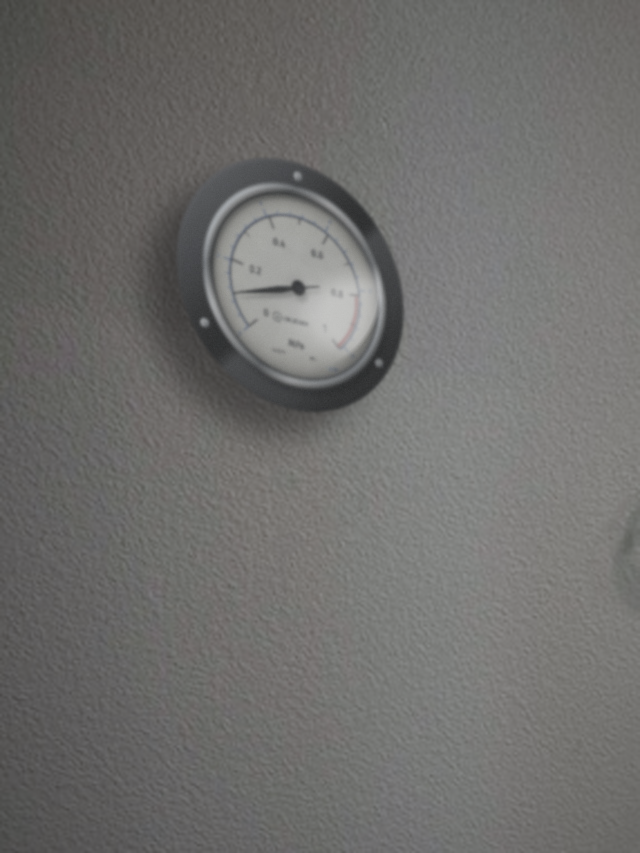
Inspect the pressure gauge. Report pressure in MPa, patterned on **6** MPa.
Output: **0.1** MPa
